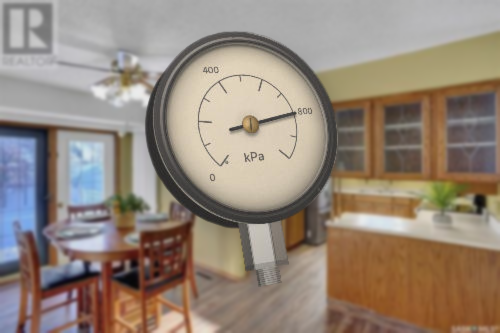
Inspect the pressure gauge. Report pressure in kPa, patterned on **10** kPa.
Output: **800** kPa
